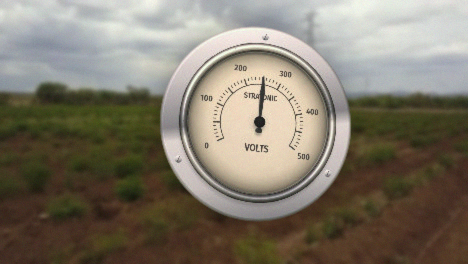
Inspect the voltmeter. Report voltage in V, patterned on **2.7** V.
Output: **250** V
